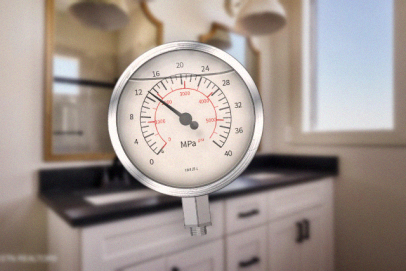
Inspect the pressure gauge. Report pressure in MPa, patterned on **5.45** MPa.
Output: **13** MPa
